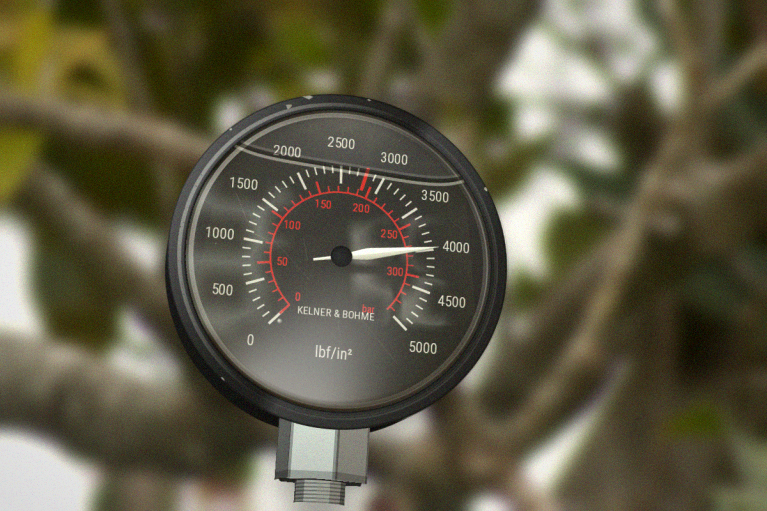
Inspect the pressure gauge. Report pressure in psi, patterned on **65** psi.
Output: **4000** psi
